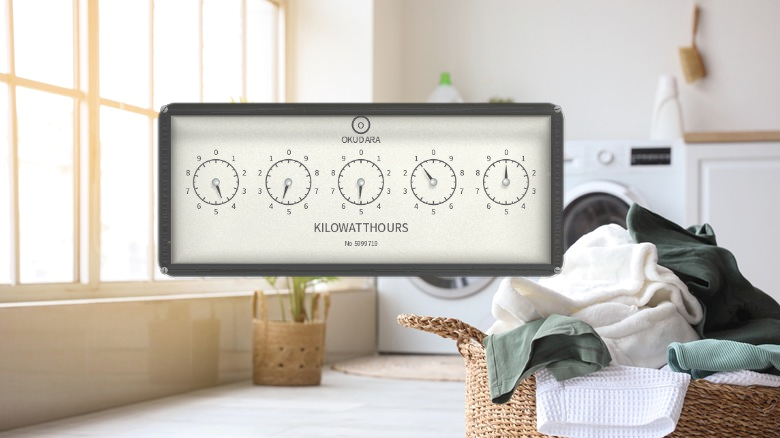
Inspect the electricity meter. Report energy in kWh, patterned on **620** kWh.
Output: **44510** kWh
